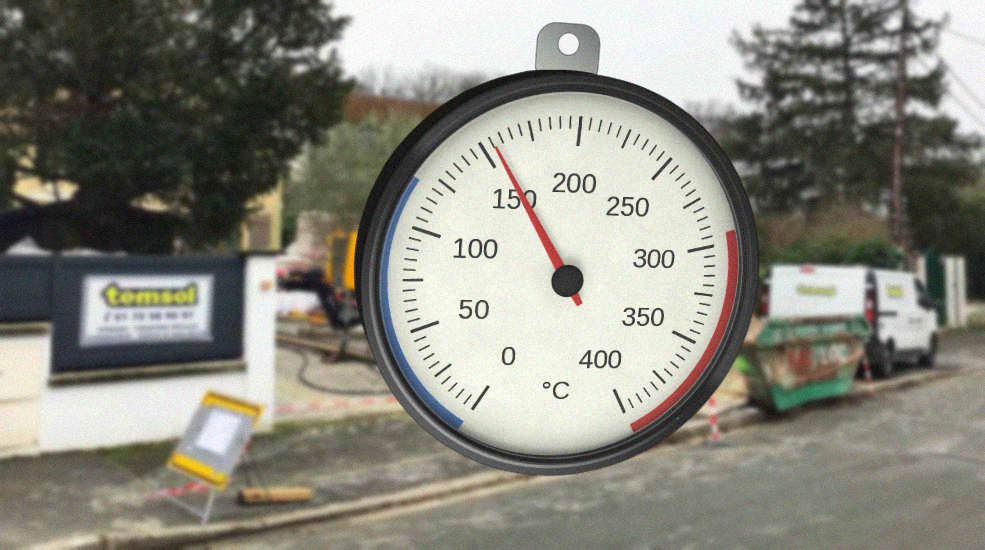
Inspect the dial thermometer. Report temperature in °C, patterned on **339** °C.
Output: **155** °C
